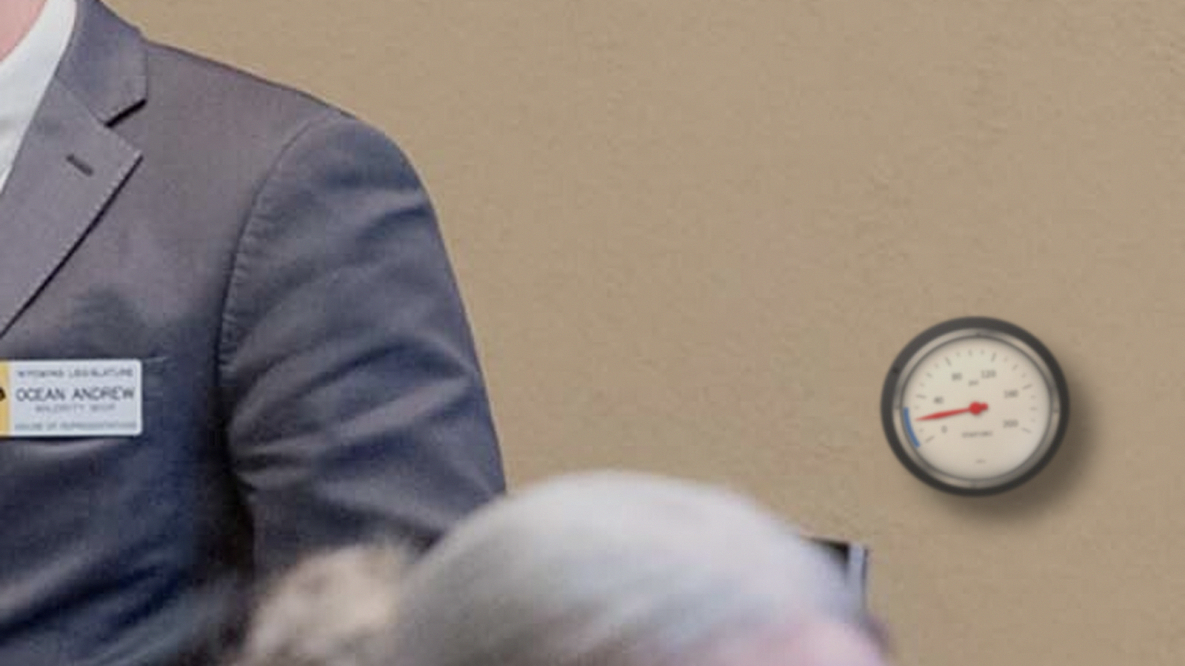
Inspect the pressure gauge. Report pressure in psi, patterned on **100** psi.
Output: **20** psi
